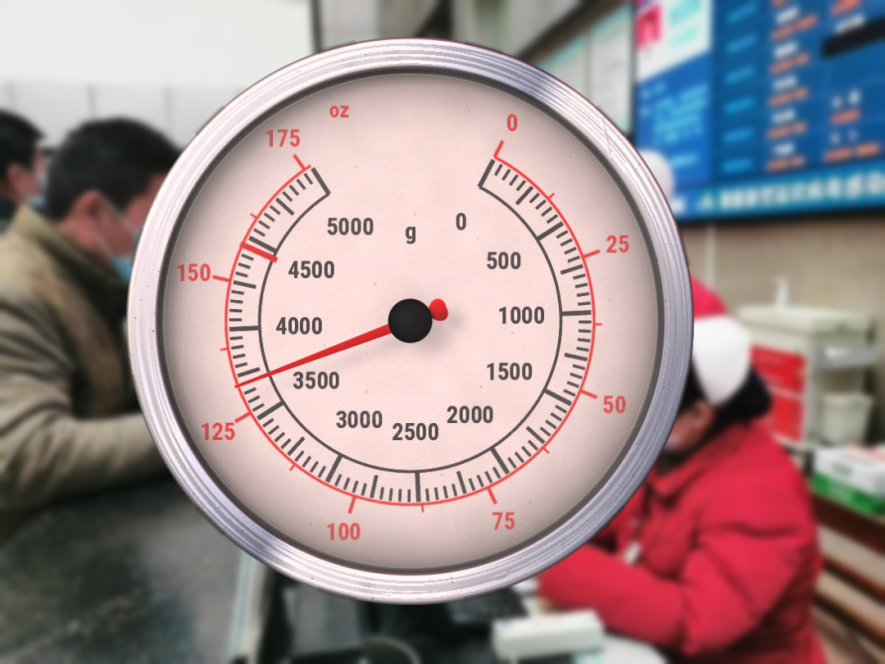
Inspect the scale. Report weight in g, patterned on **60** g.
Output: **3700** g
